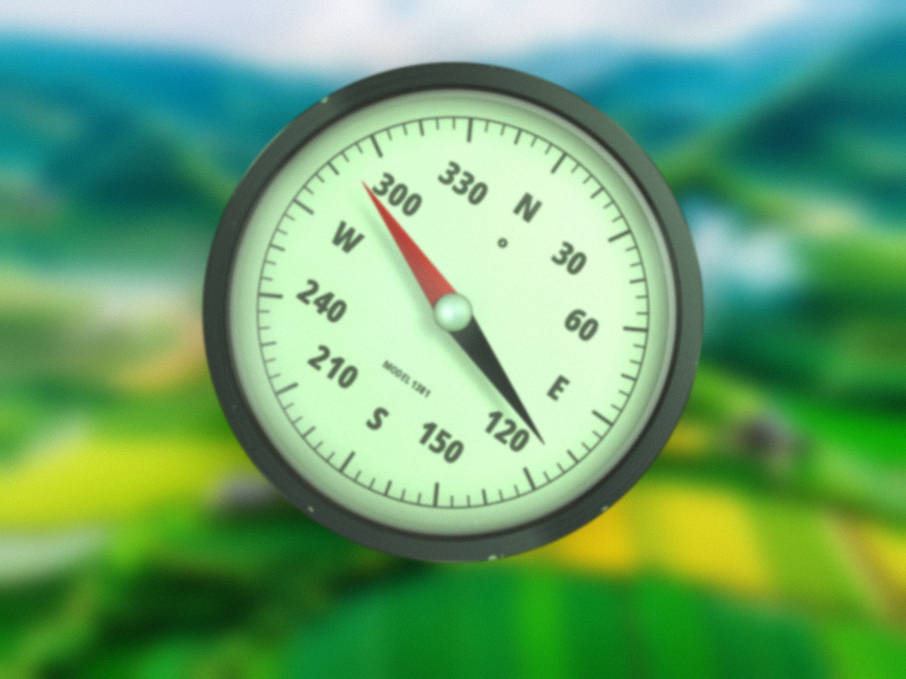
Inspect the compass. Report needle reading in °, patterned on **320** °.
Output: **290** °
